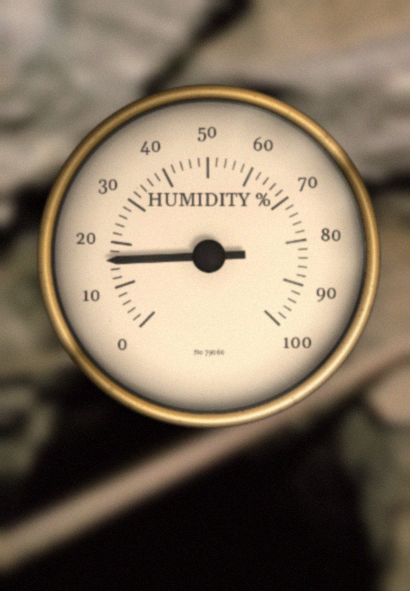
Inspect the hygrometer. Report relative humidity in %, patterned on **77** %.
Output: **16** %
